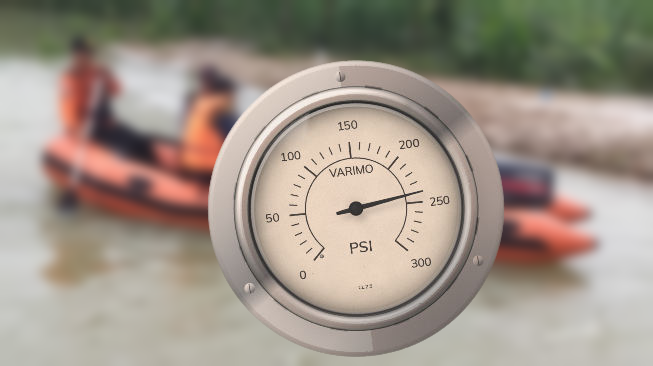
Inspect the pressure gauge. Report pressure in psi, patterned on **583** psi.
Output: **240** psi
